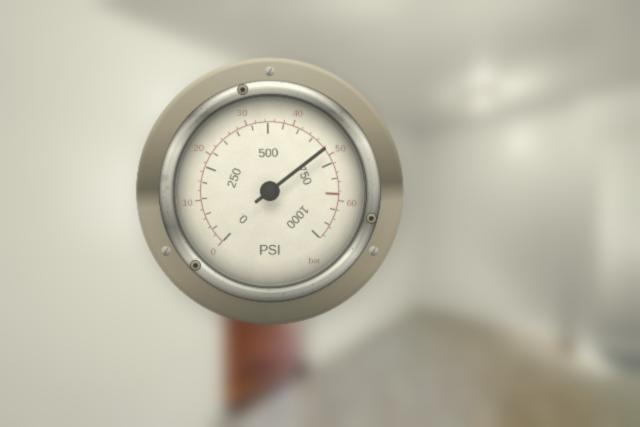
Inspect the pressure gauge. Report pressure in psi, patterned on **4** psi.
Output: **700** psi
